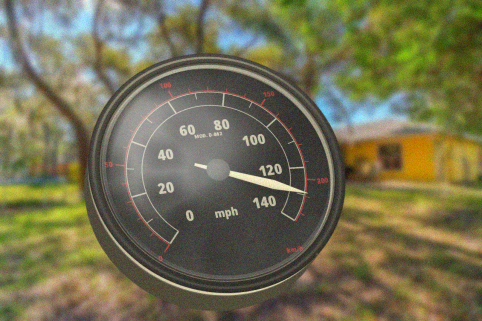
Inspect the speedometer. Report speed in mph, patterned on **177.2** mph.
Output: **130** mph
